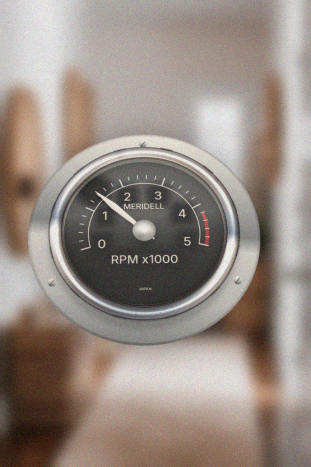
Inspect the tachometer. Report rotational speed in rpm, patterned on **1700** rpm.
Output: **1400** rpm
